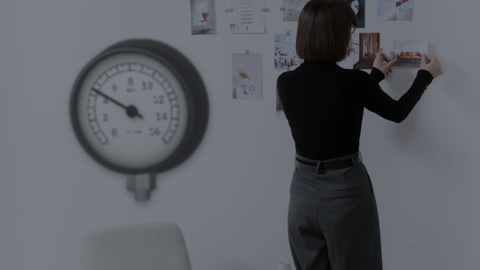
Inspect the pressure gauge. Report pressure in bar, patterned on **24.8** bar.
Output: **4.5** bar
